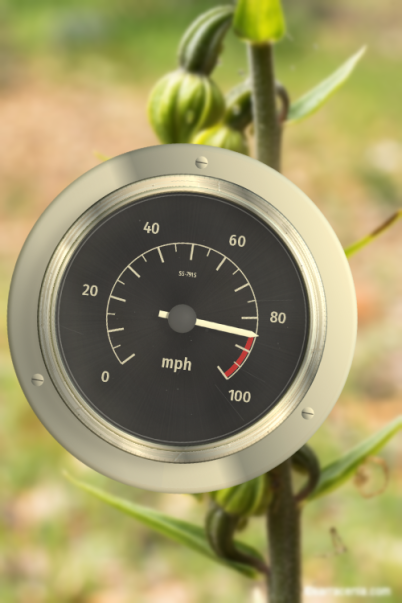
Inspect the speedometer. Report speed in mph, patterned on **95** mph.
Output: **85** mph
